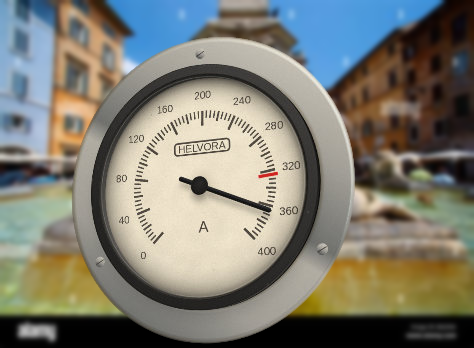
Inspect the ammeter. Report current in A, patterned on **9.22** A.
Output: **365** A
